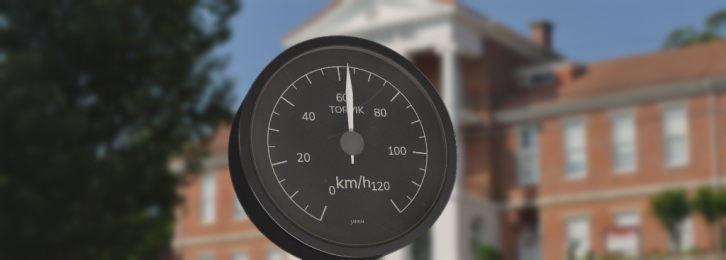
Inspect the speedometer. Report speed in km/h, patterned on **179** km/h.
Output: **62.5** km/h
